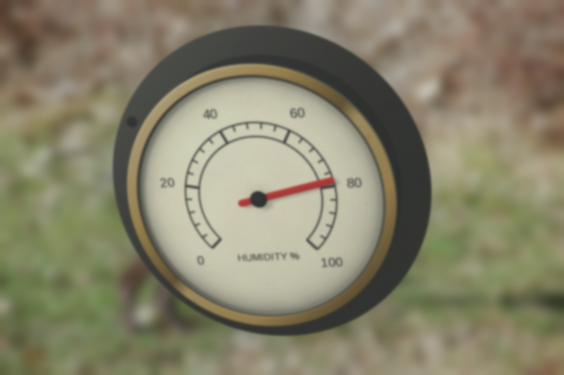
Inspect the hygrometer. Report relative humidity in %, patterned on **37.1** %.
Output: **78** %
